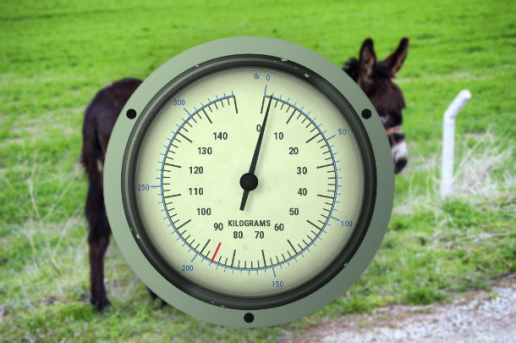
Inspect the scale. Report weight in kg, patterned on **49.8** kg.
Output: **2** kg
